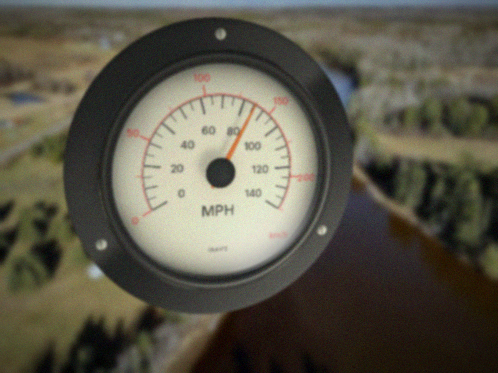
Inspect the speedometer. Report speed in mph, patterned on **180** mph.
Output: **85** mph
